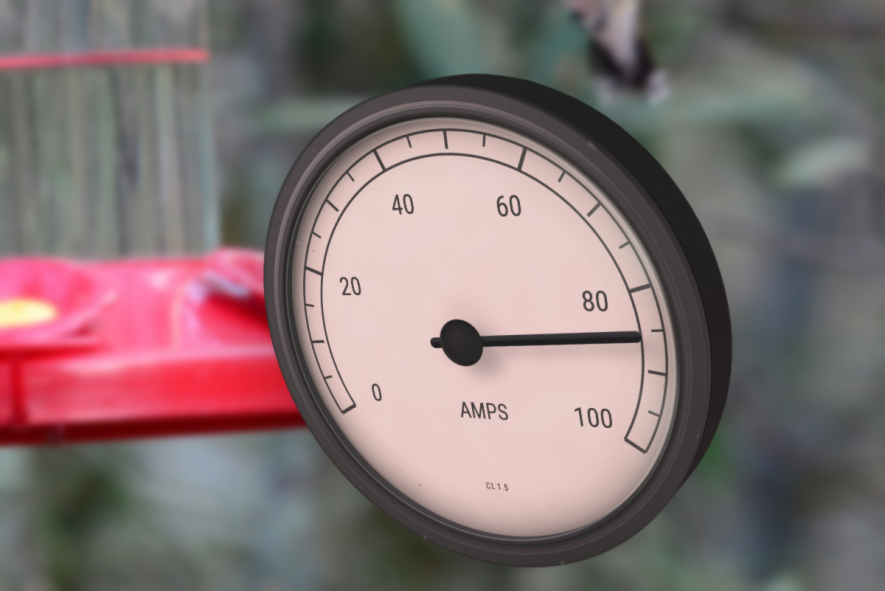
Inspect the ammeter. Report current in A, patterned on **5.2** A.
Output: **85** A
